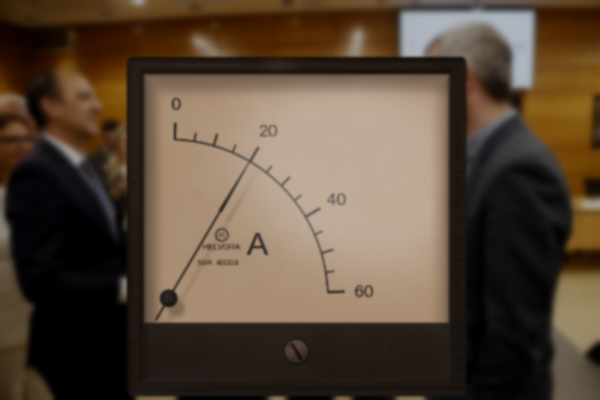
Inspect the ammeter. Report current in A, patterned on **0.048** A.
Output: **20** A
